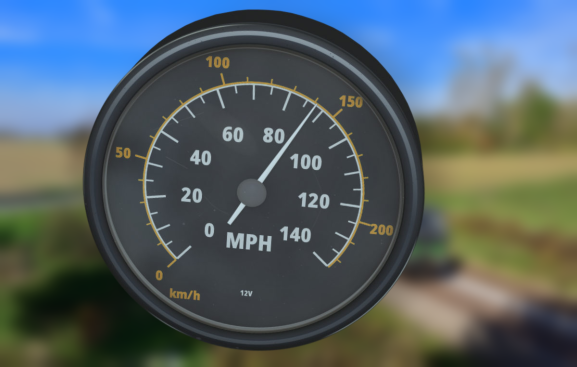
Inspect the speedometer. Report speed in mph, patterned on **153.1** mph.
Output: **87.5** mph
